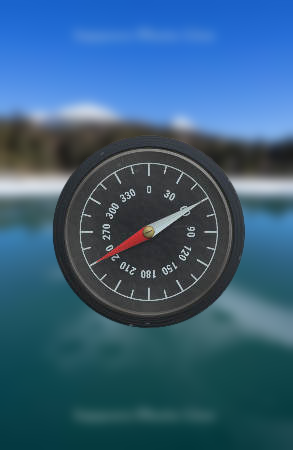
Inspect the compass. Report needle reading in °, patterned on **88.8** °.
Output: **240** °
